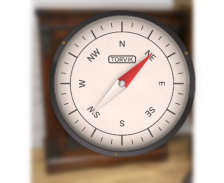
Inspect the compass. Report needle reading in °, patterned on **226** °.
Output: **45** °
